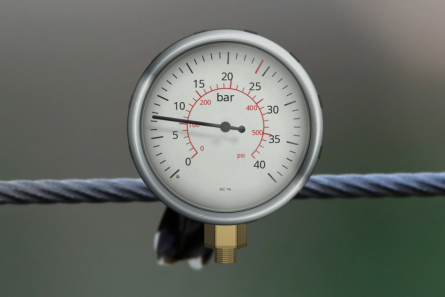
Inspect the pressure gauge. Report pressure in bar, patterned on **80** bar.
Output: **7.5** bar
